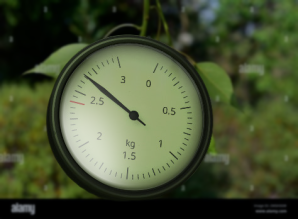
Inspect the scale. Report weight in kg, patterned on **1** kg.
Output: **2.65** kg
